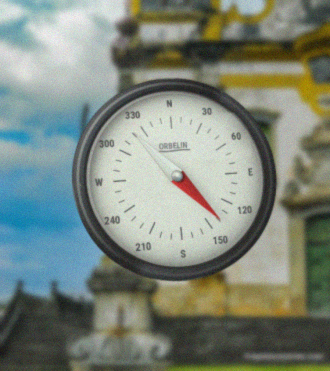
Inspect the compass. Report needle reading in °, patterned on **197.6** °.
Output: **140** °
